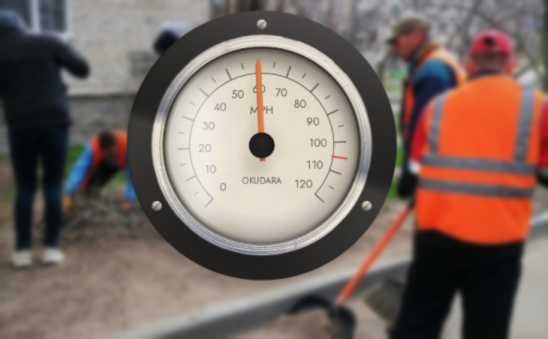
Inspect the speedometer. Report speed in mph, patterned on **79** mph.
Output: **60** mph
